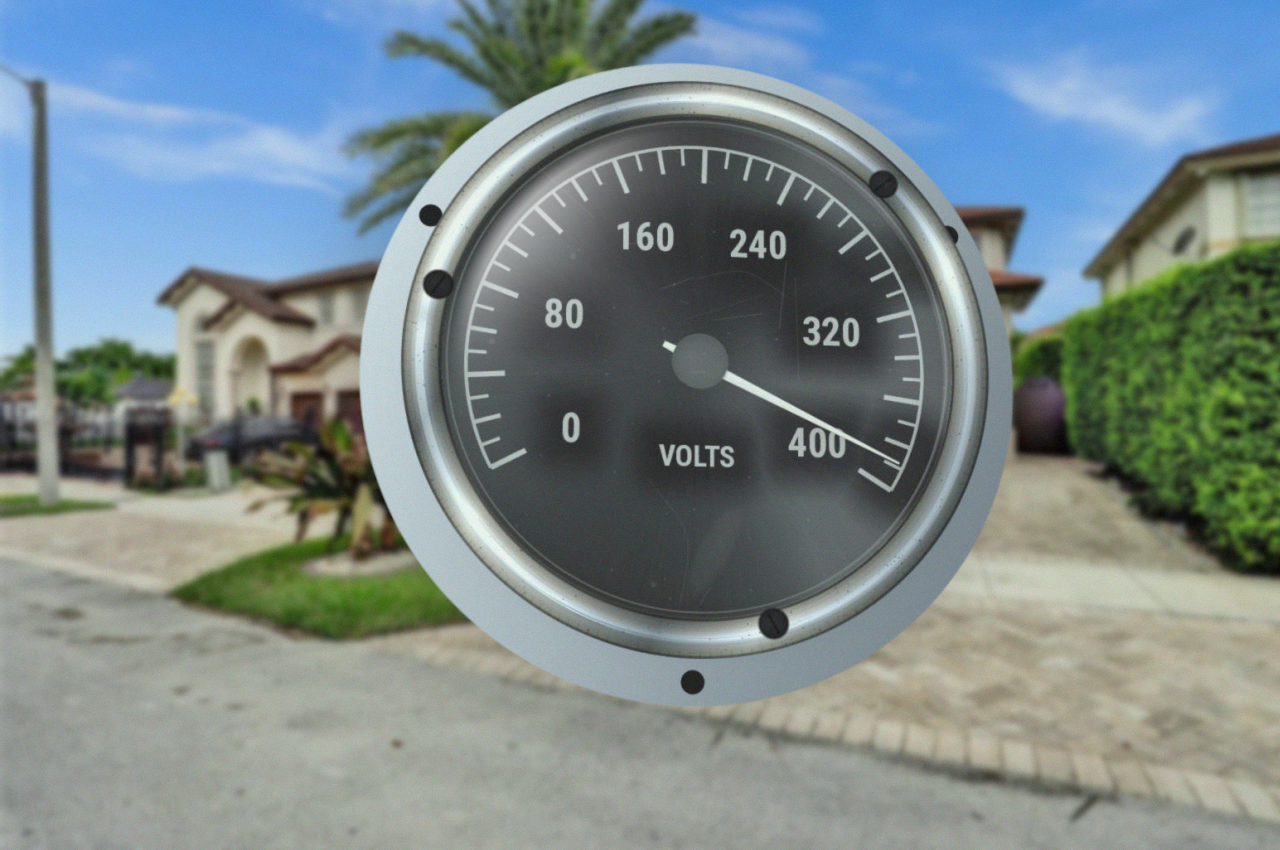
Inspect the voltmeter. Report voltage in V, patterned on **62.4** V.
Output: **390** V
